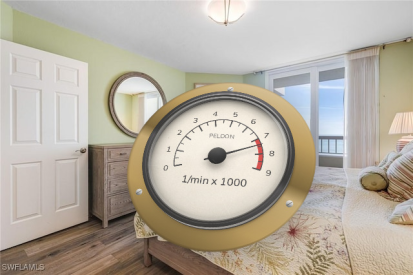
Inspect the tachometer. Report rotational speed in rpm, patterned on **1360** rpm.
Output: **7500** rpm
